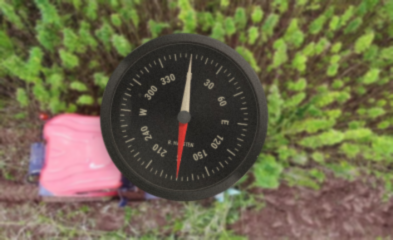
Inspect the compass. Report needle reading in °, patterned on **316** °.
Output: **180** °
